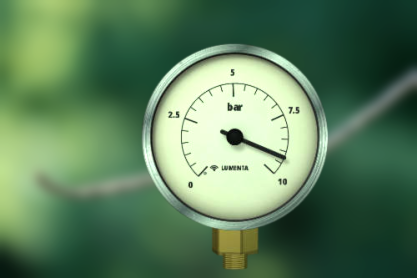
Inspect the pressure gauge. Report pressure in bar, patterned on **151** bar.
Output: **9.25** bar
